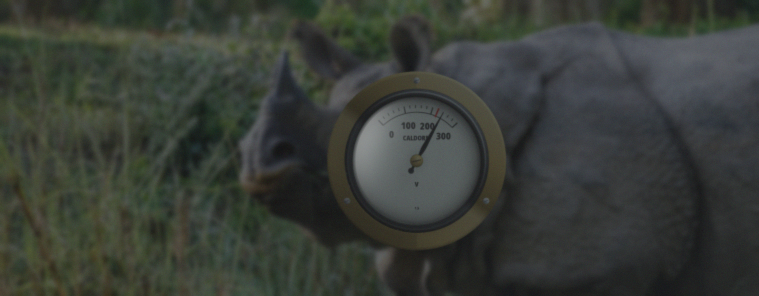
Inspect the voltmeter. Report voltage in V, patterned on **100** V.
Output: **240** V
